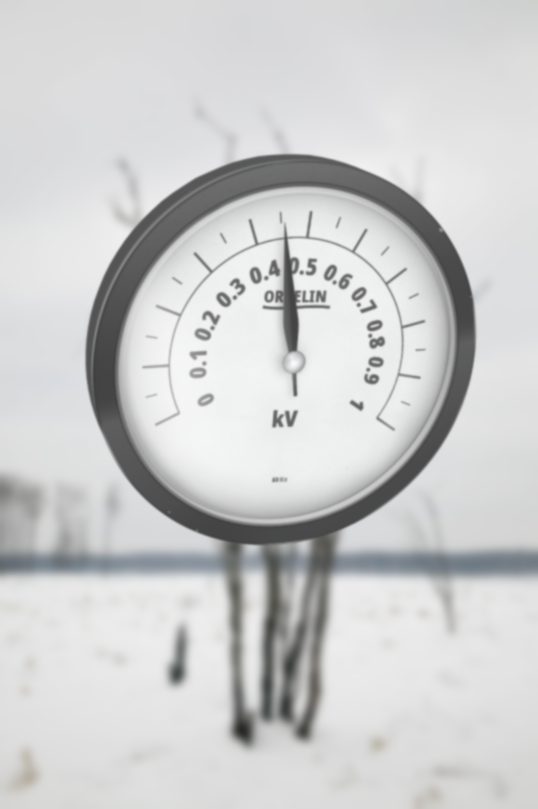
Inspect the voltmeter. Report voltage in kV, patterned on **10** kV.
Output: **0.45** kV
